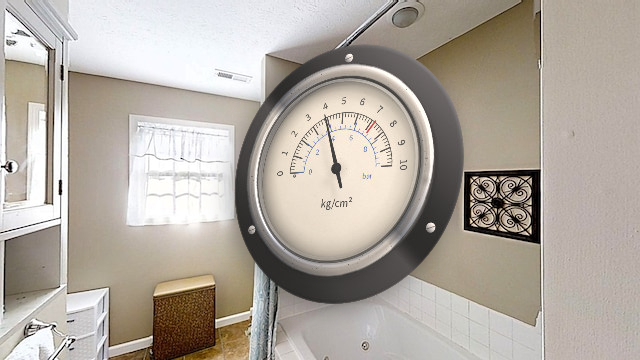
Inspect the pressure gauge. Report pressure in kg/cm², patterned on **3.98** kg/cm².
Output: **4** kg/cm²
